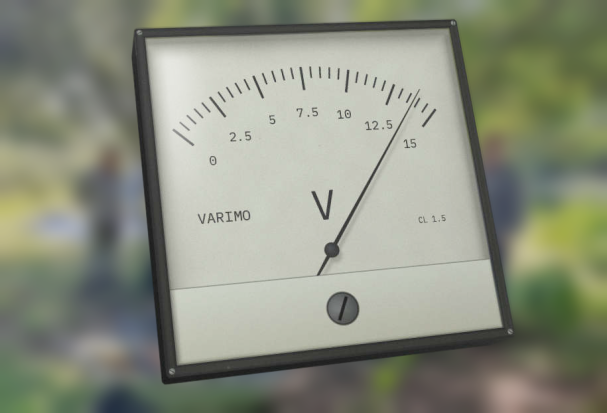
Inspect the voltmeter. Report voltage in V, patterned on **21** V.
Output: **13.75** V
